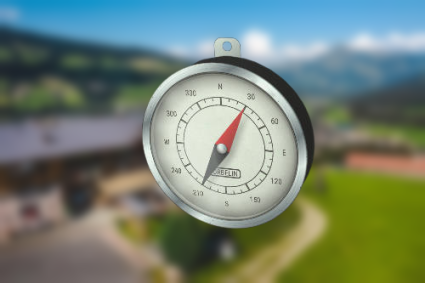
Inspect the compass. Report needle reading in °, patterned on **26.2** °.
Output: **30** °
